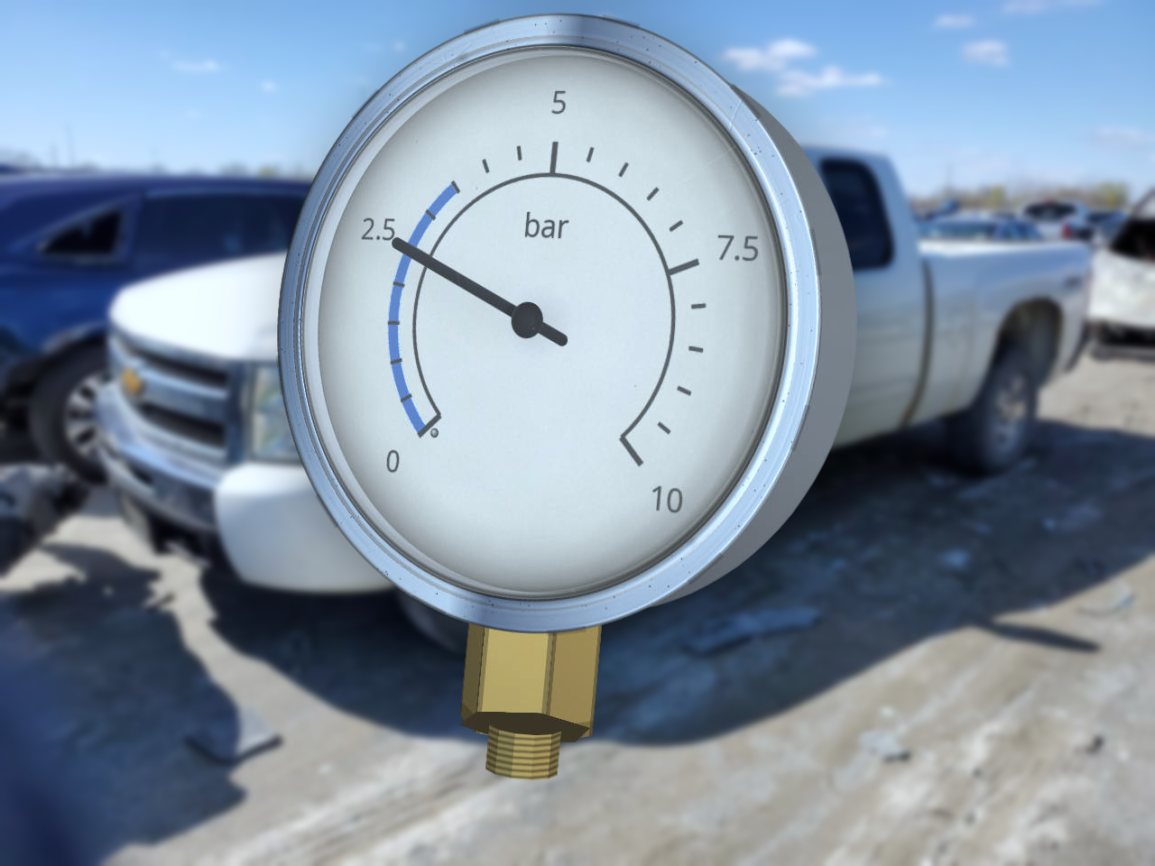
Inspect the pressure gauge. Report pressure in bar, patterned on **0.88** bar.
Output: **2.5** bar
